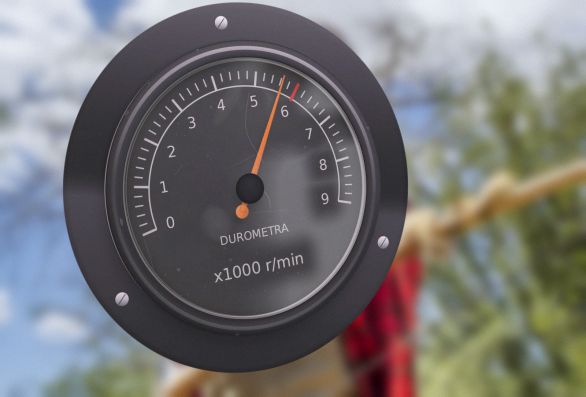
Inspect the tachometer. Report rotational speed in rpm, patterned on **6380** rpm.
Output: **5600** rpm
